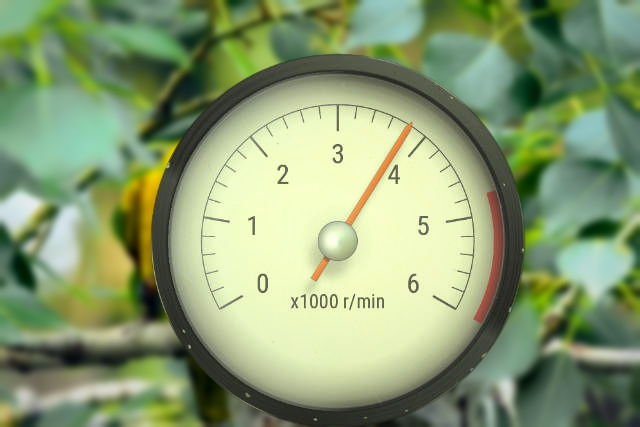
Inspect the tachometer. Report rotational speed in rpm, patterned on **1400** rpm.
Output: **3800** rpm
